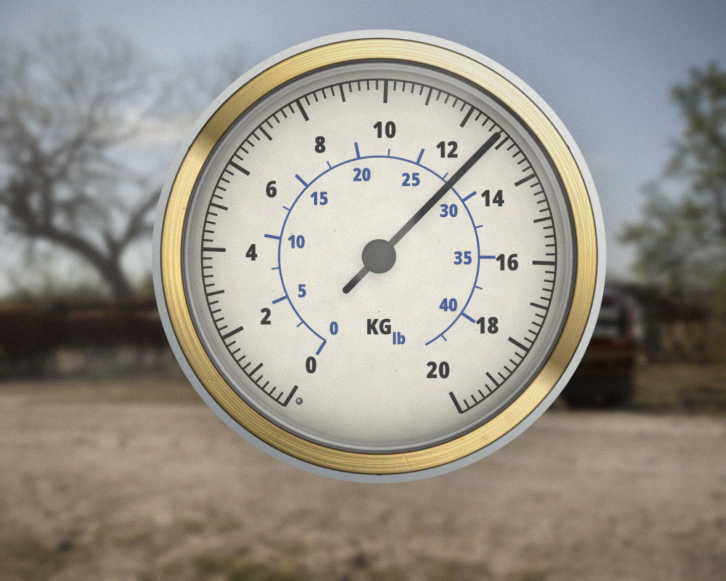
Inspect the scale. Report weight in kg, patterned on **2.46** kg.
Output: **12.8** kg
